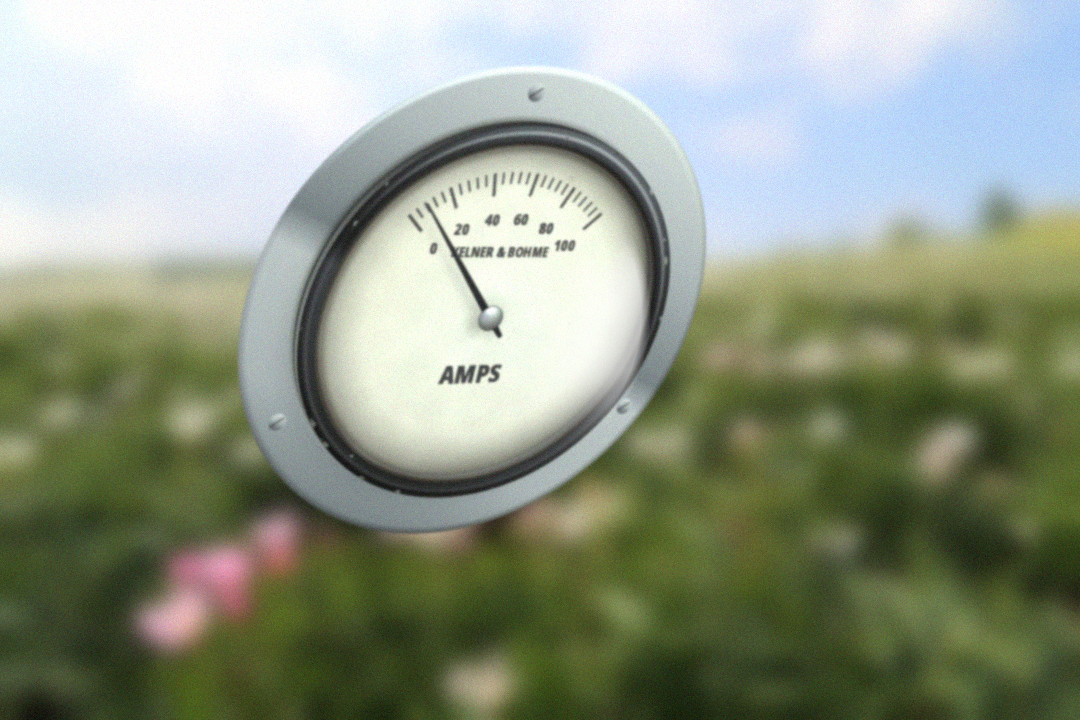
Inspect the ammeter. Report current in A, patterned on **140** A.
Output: **8** A
